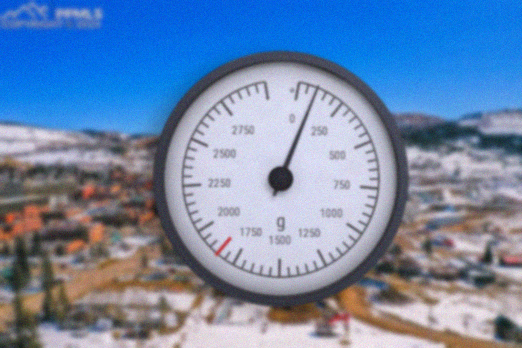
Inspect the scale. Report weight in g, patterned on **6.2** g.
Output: **100** g
